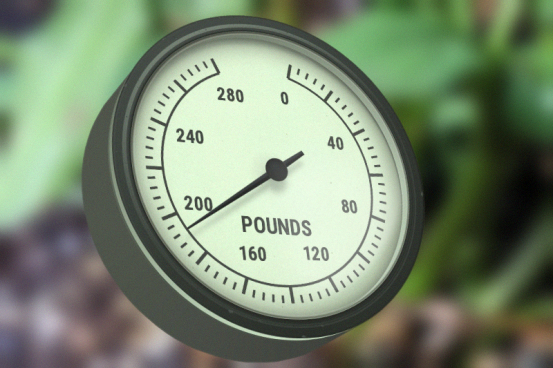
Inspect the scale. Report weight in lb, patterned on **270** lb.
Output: **192** lb
